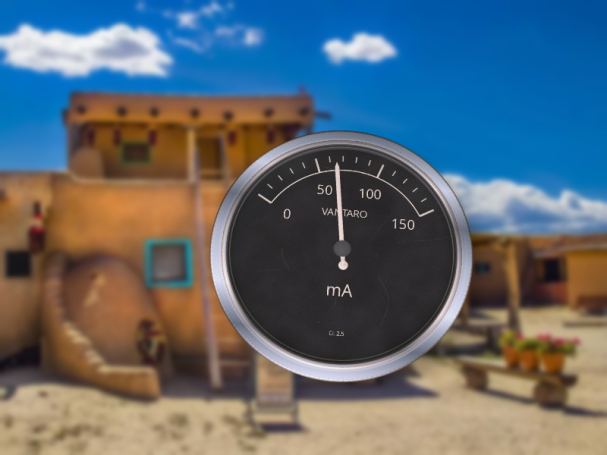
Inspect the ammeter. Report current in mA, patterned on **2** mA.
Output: **65** mA
